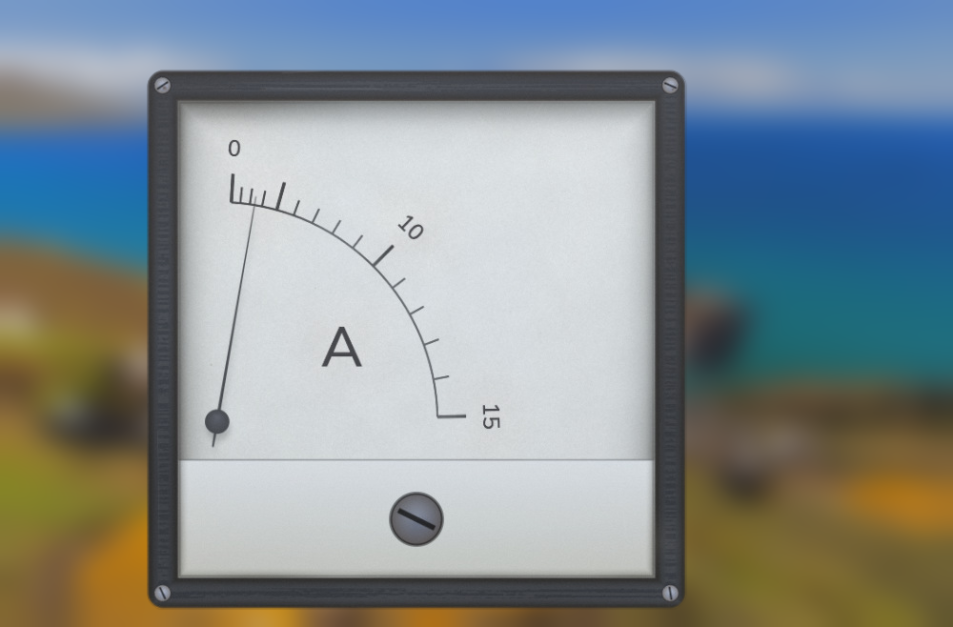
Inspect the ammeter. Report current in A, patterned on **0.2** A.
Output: **3.5** A
